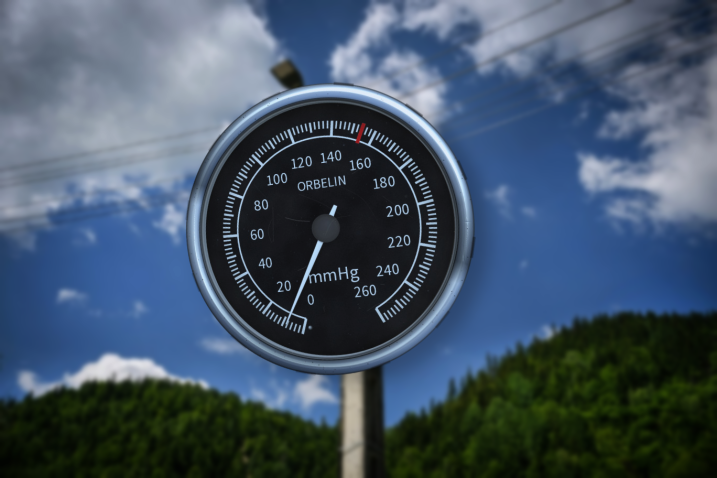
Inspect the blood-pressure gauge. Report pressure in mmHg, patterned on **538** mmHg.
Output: **8** mmHg
